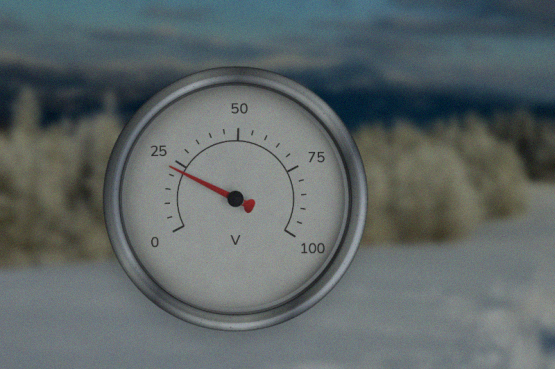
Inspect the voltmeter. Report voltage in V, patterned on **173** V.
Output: **22.5** V
